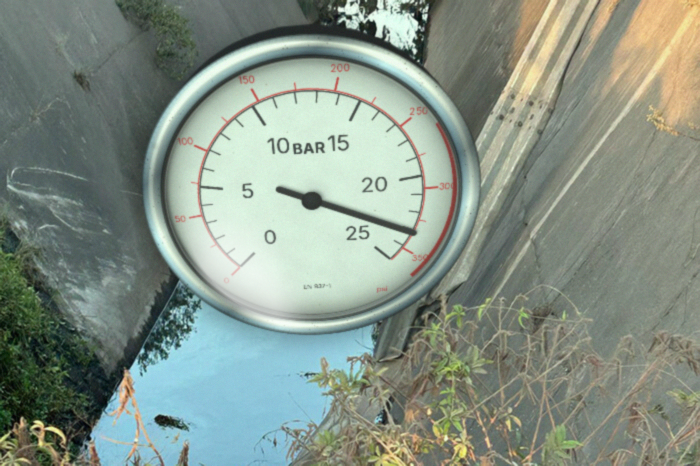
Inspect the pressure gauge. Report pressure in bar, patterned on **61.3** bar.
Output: **23** bar
